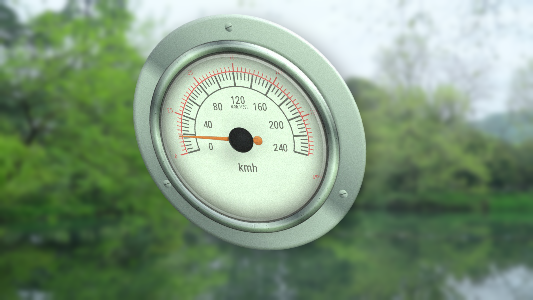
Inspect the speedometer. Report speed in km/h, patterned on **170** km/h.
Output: **20** km/h
